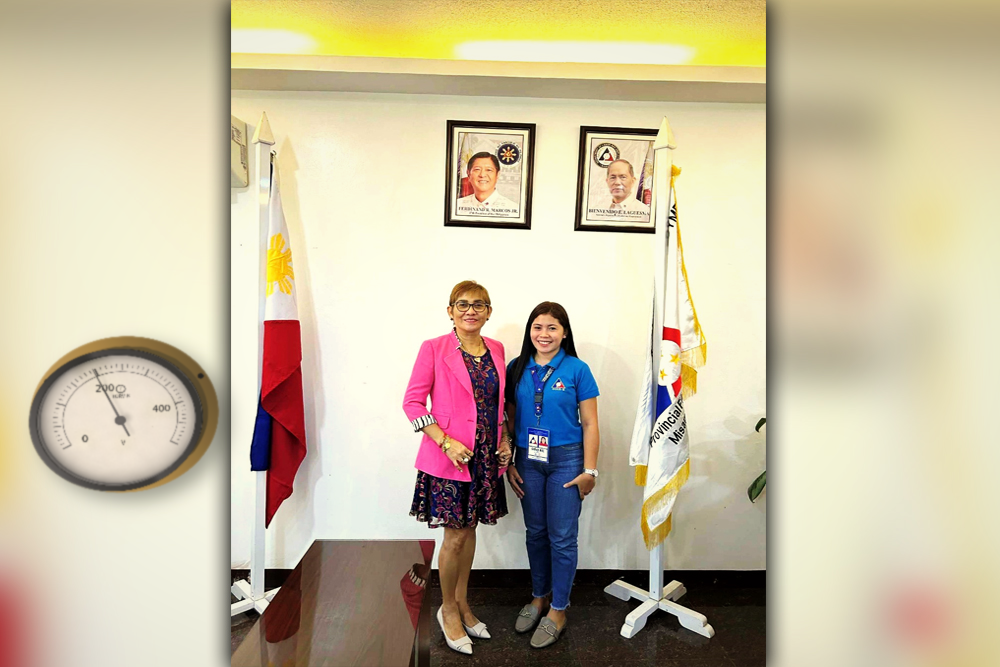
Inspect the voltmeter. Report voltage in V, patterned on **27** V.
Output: **200** V
